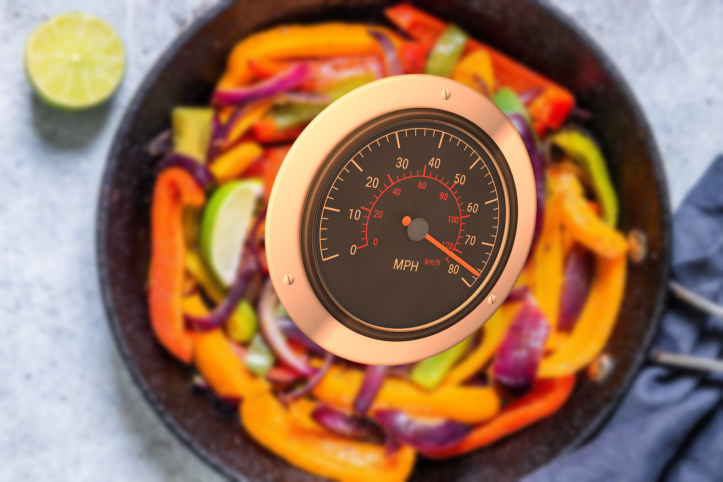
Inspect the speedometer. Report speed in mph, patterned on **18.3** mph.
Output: **77** mph
